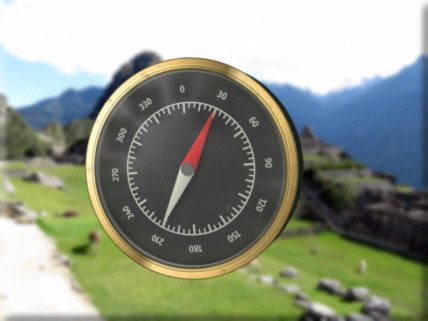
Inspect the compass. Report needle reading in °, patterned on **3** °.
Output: **30** °
